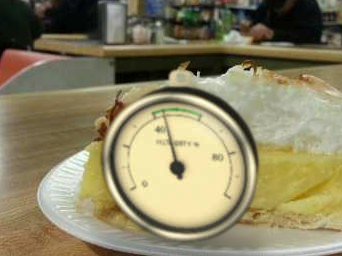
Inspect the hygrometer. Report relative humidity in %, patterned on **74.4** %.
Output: **45** %
